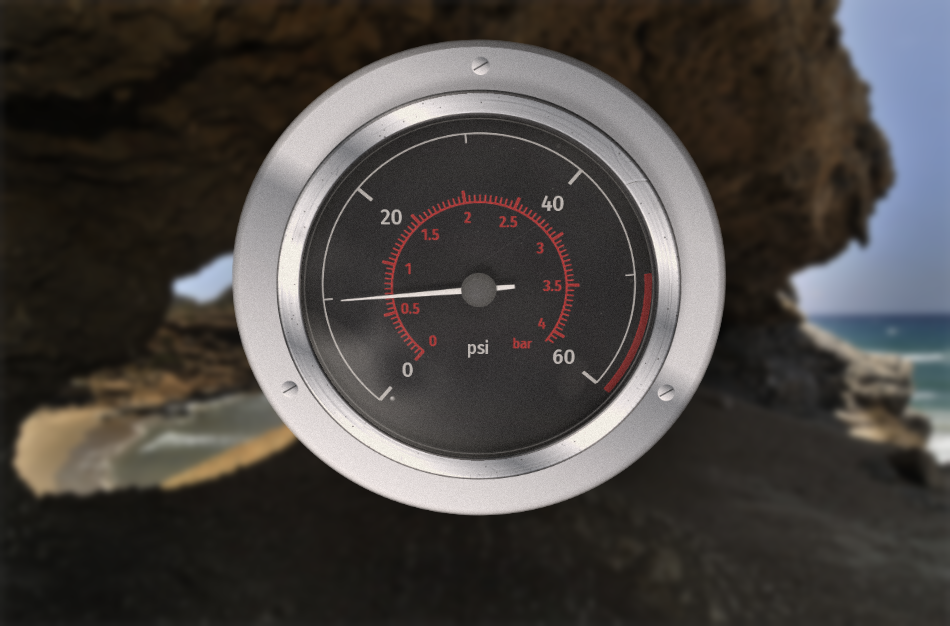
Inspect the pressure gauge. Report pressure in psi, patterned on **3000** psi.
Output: **10** psi
